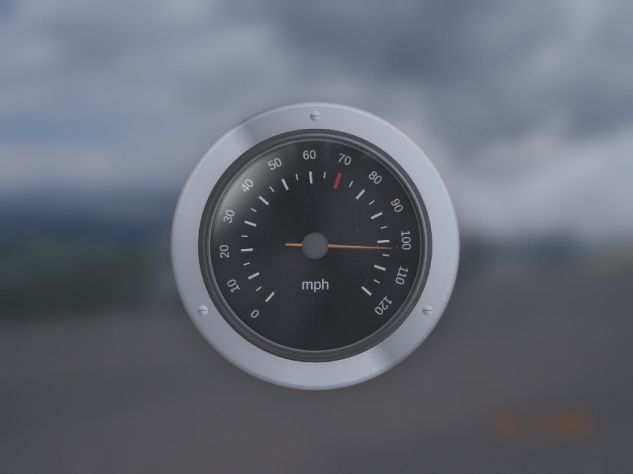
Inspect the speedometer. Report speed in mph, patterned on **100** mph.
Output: **102.5** mph
